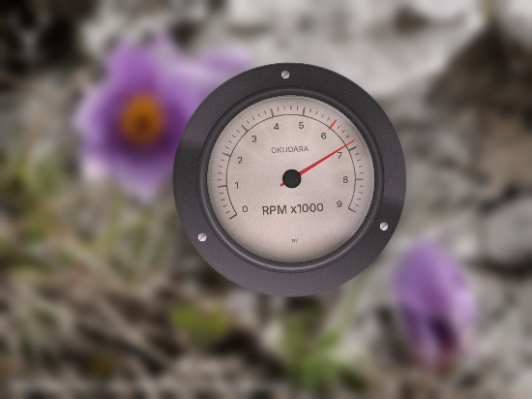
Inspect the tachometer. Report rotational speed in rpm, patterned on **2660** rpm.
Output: **6800** rpm
